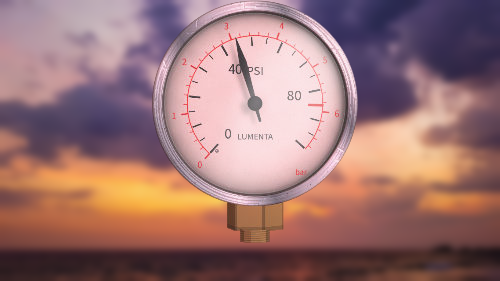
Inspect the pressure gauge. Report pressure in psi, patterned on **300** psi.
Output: **45** psi
